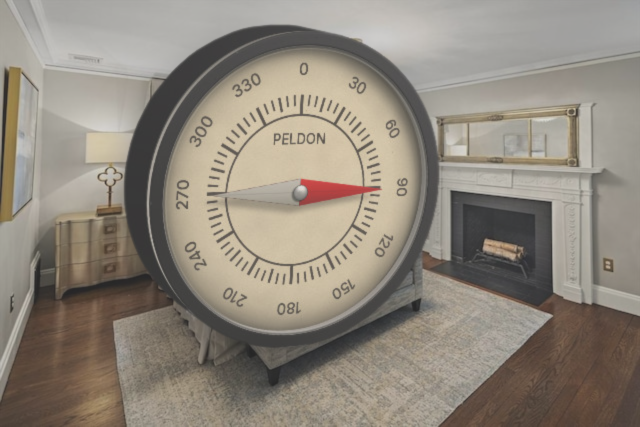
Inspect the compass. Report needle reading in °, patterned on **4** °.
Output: **90** °
